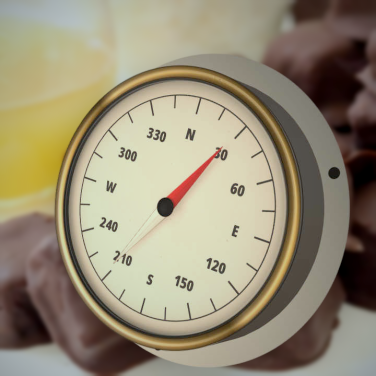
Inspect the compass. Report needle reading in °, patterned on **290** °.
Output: **30** °
